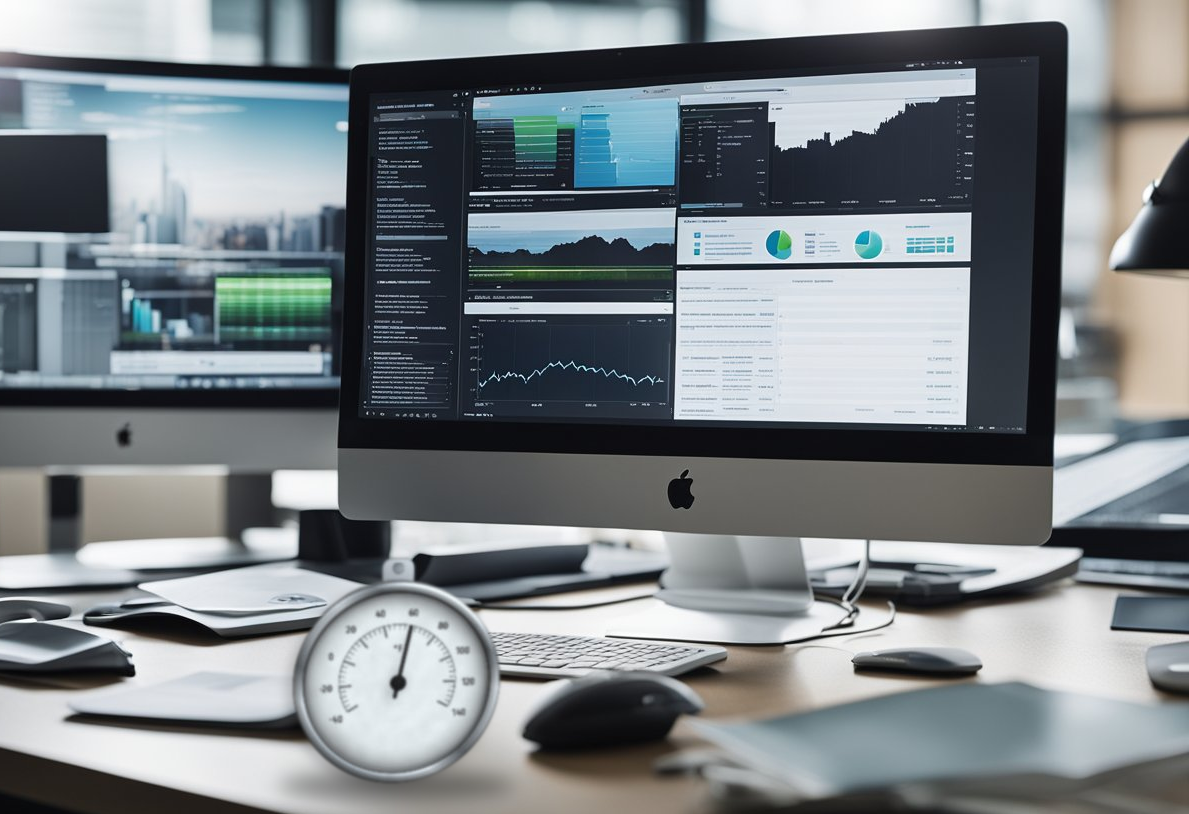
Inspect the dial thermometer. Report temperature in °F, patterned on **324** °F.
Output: **60** °F
